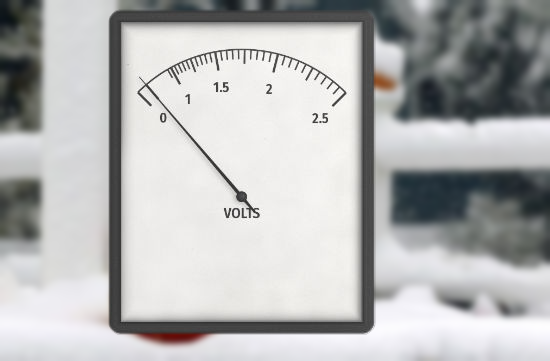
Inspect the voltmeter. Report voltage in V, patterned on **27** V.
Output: **0.5** V
